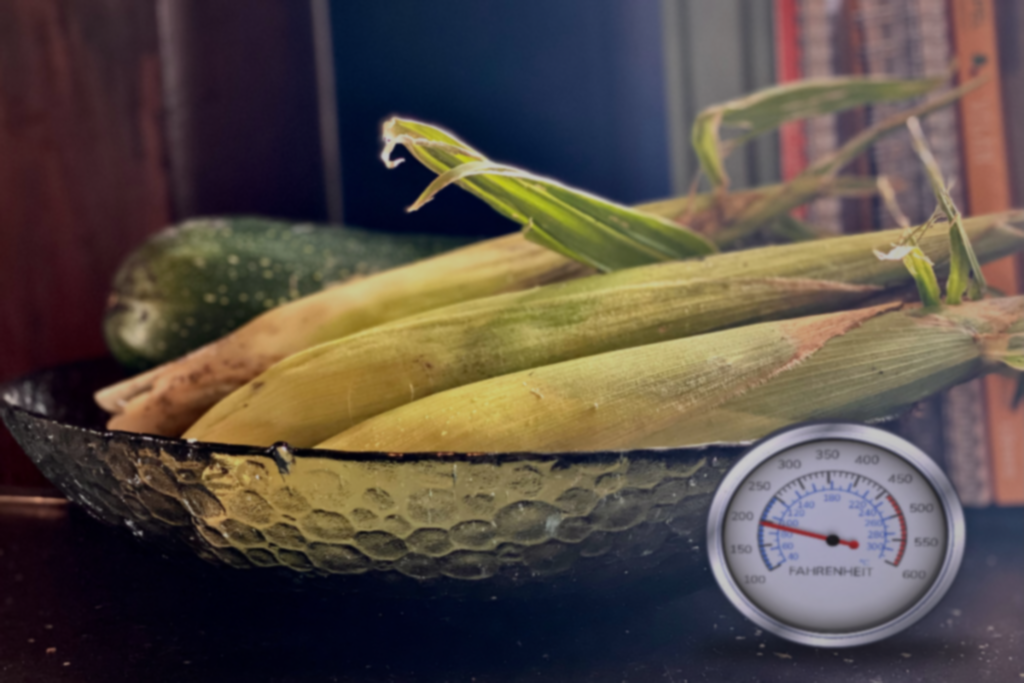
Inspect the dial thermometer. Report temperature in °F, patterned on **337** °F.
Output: **200** °F
